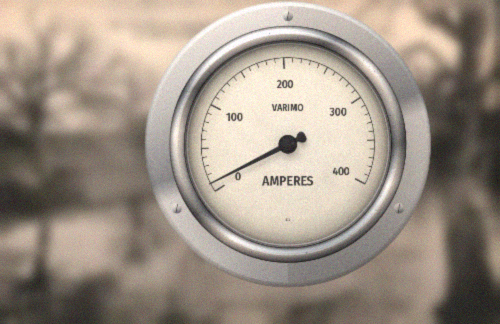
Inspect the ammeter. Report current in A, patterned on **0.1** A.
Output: **10** A
